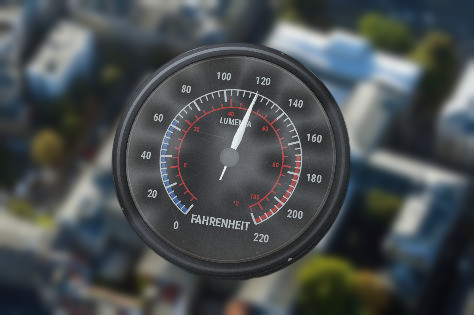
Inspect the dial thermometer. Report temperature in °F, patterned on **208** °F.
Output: **120** °F
